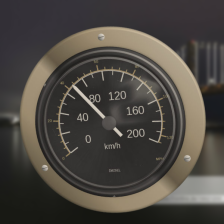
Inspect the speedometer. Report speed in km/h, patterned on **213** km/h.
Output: **70** km/h
